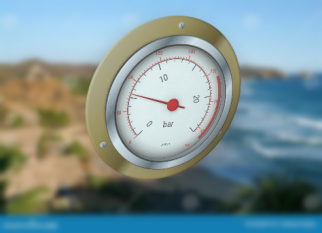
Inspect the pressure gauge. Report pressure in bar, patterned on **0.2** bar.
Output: **5.5** bar
